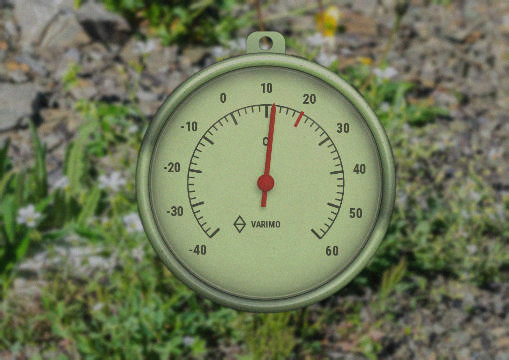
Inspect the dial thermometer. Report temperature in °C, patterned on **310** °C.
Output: **12** °C
